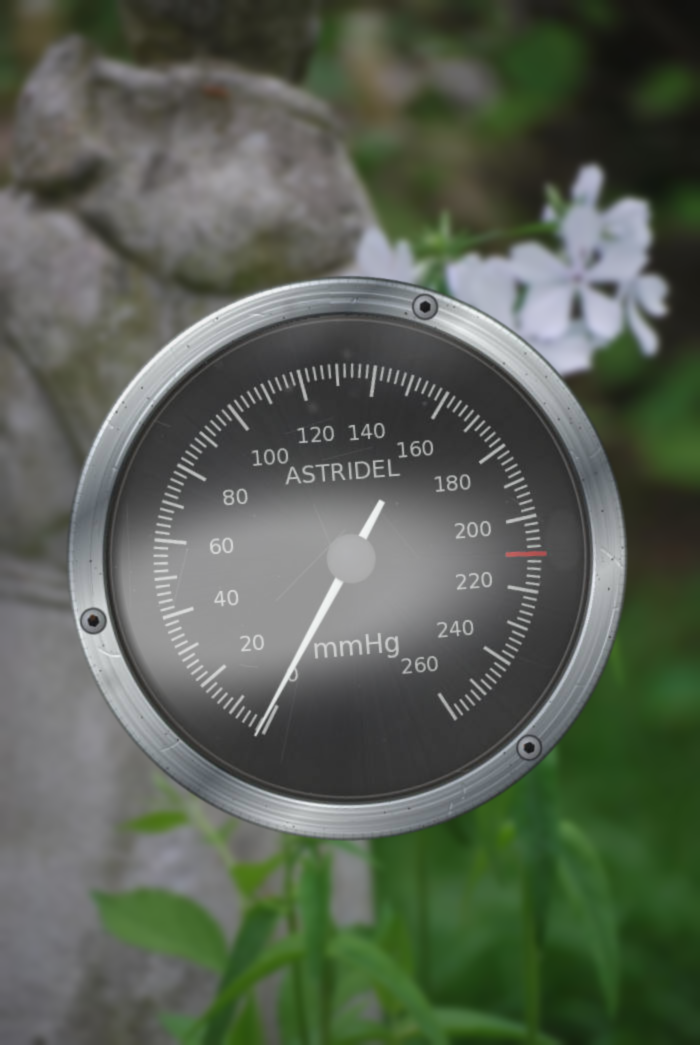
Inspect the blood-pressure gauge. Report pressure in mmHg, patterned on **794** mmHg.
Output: **2** mmHg
